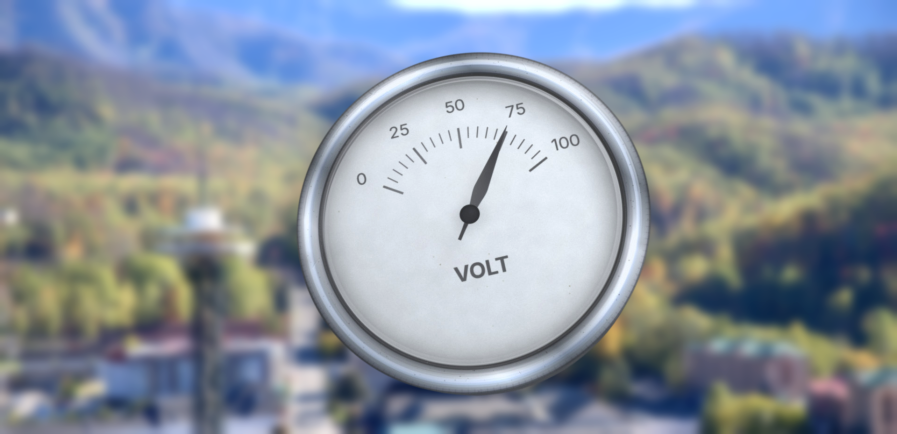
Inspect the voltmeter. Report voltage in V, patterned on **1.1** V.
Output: **75** V
